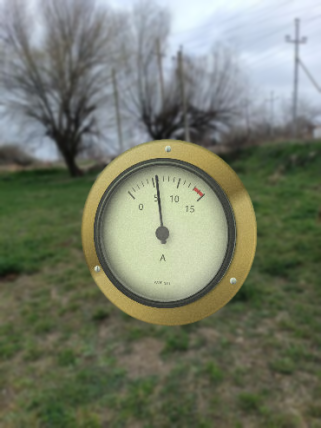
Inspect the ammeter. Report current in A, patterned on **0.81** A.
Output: **6** A
